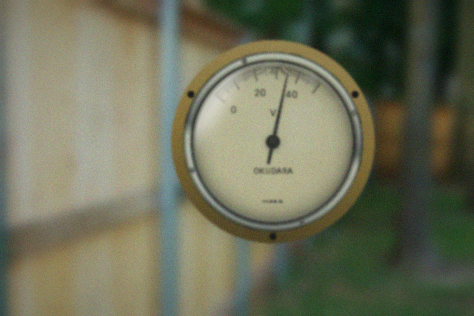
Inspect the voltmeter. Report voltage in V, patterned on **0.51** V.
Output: **35** V
